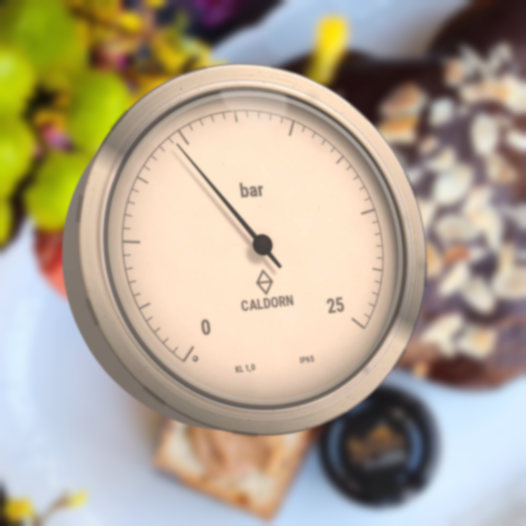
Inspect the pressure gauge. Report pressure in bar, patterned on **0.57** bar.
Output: **9.5** bar
